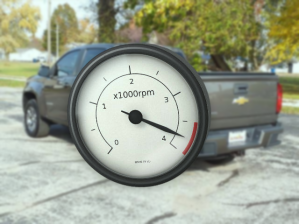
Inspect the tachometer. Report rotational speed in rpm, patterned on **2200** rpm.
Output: **3750** rpm
